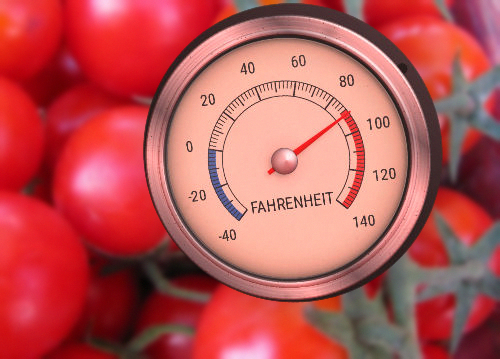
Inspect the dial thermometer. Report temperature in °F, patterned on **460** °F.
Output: **90** °F
